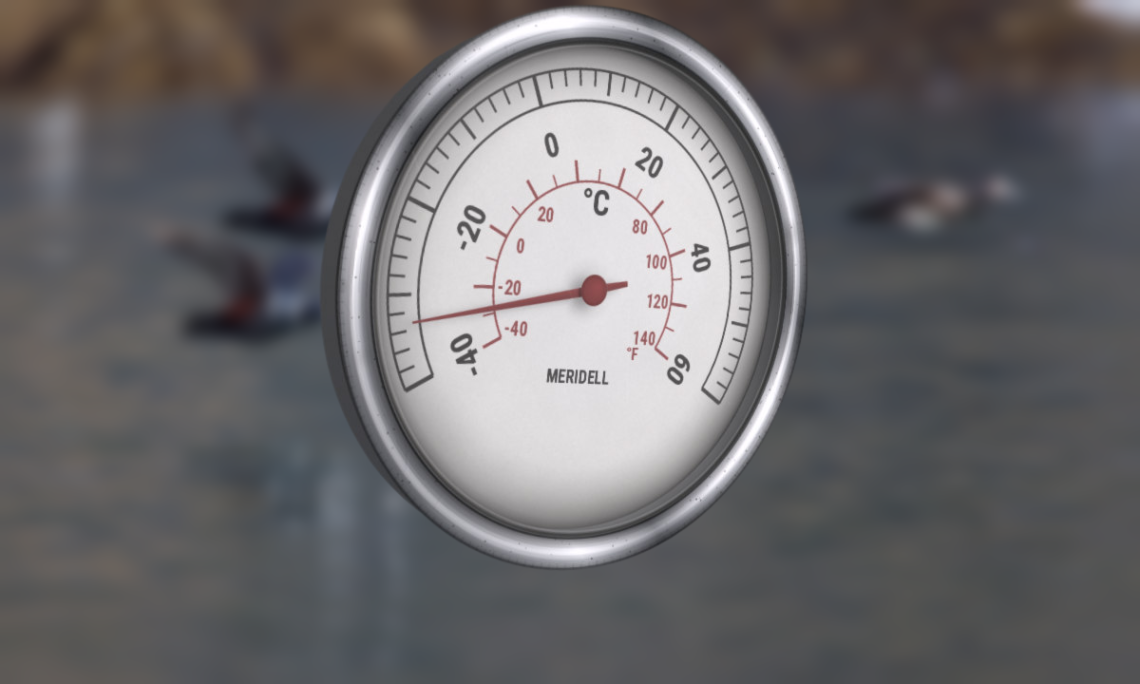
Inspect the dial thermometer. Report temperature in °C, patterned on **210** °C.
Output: **-33** °C
